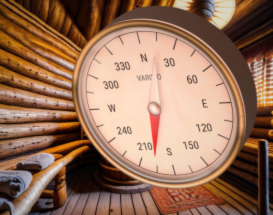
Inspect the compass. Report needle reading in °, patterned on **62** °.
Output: **195** °
